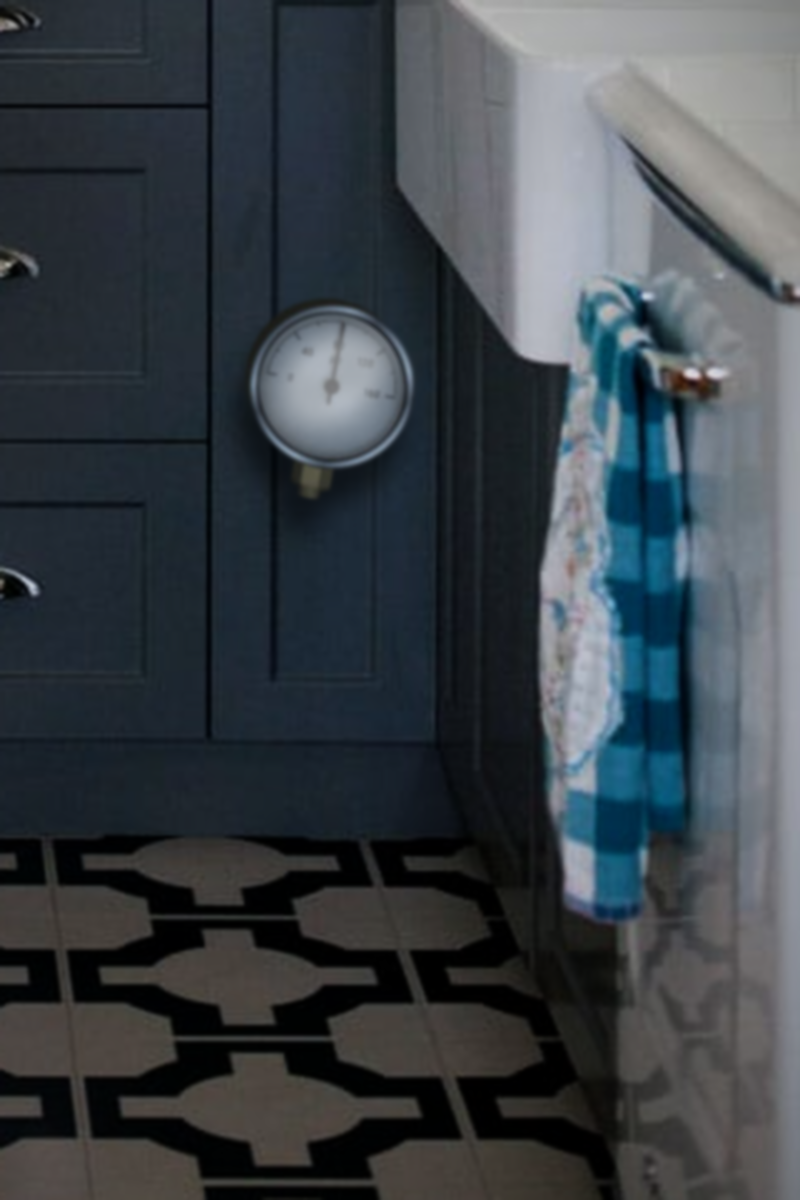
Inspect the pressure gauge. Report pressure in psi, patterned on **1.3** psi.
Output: **80** psi
